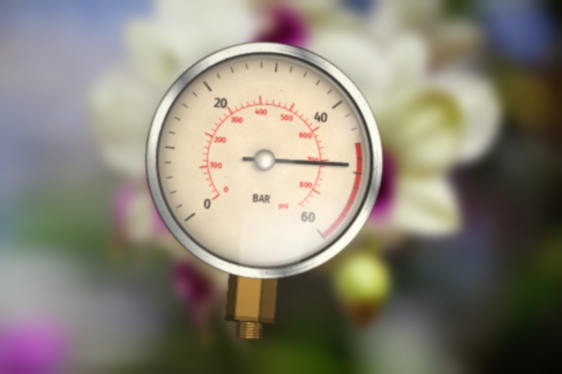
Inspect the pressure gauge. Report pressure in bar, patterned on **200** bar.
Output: **49** bar
